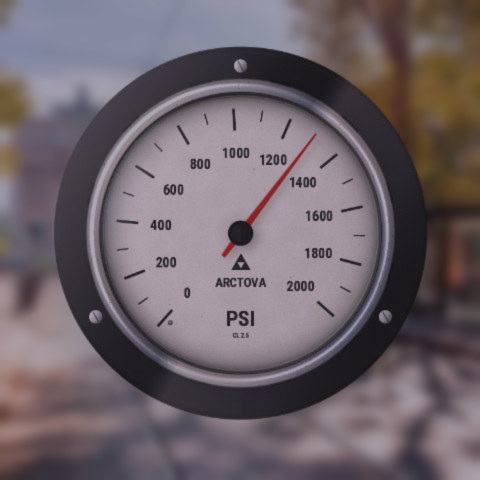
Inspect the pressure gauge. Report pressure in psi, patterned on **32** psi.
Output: **1300** psi
